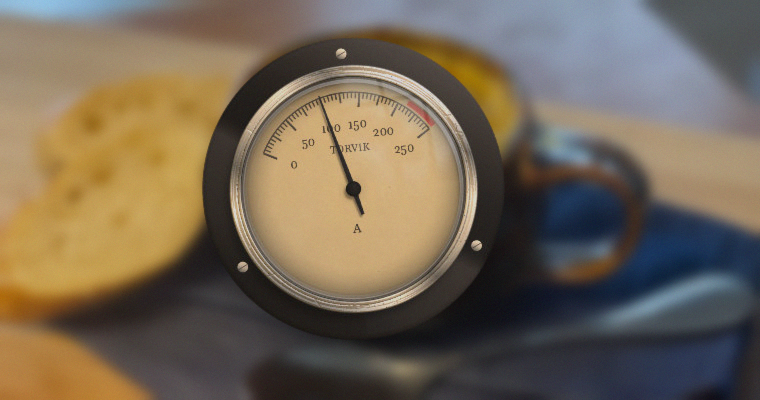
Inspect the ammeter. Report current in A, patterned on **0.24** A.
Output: **100** A
